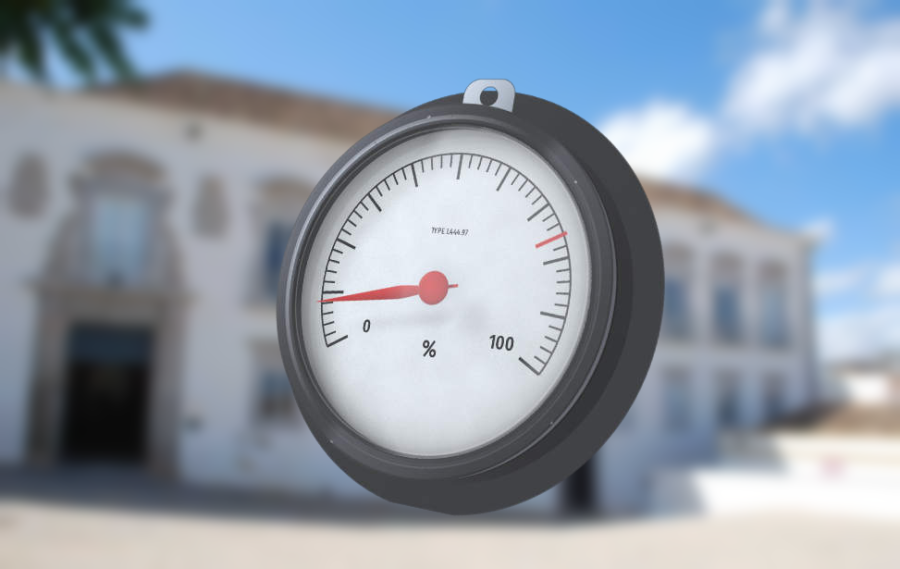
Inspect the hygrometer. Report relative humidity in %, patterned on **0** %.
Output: **8** %
